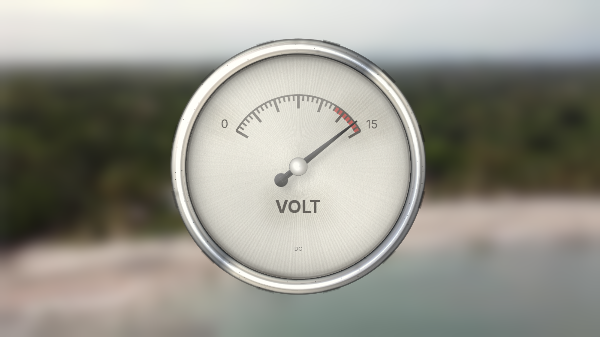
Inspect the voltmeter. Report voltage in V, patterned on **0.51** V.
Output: **14** V
